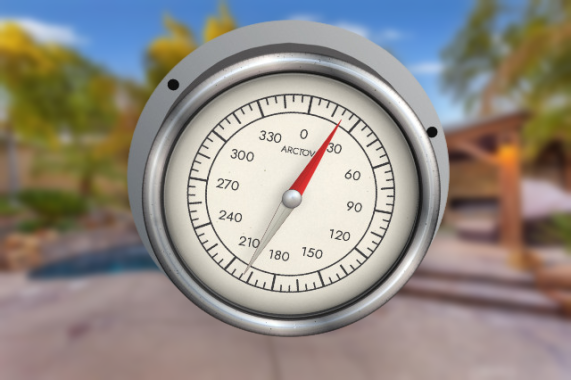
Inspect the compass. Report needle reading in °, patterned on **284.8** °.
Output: **20** °
